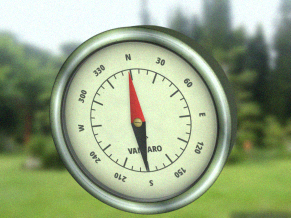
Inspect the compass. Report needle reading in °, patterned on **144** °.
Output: **0** °
